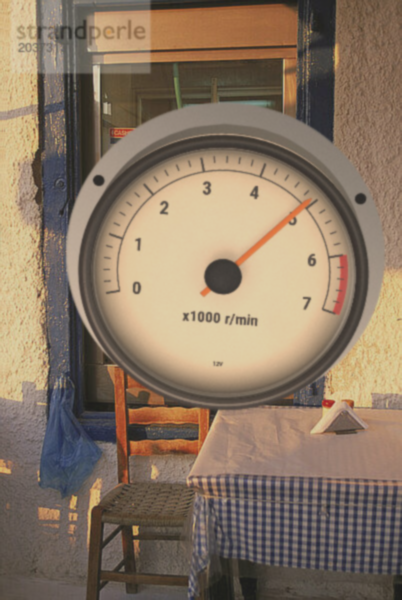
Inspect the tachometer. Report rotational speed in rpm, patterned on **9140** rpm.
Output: **4900** rpm
